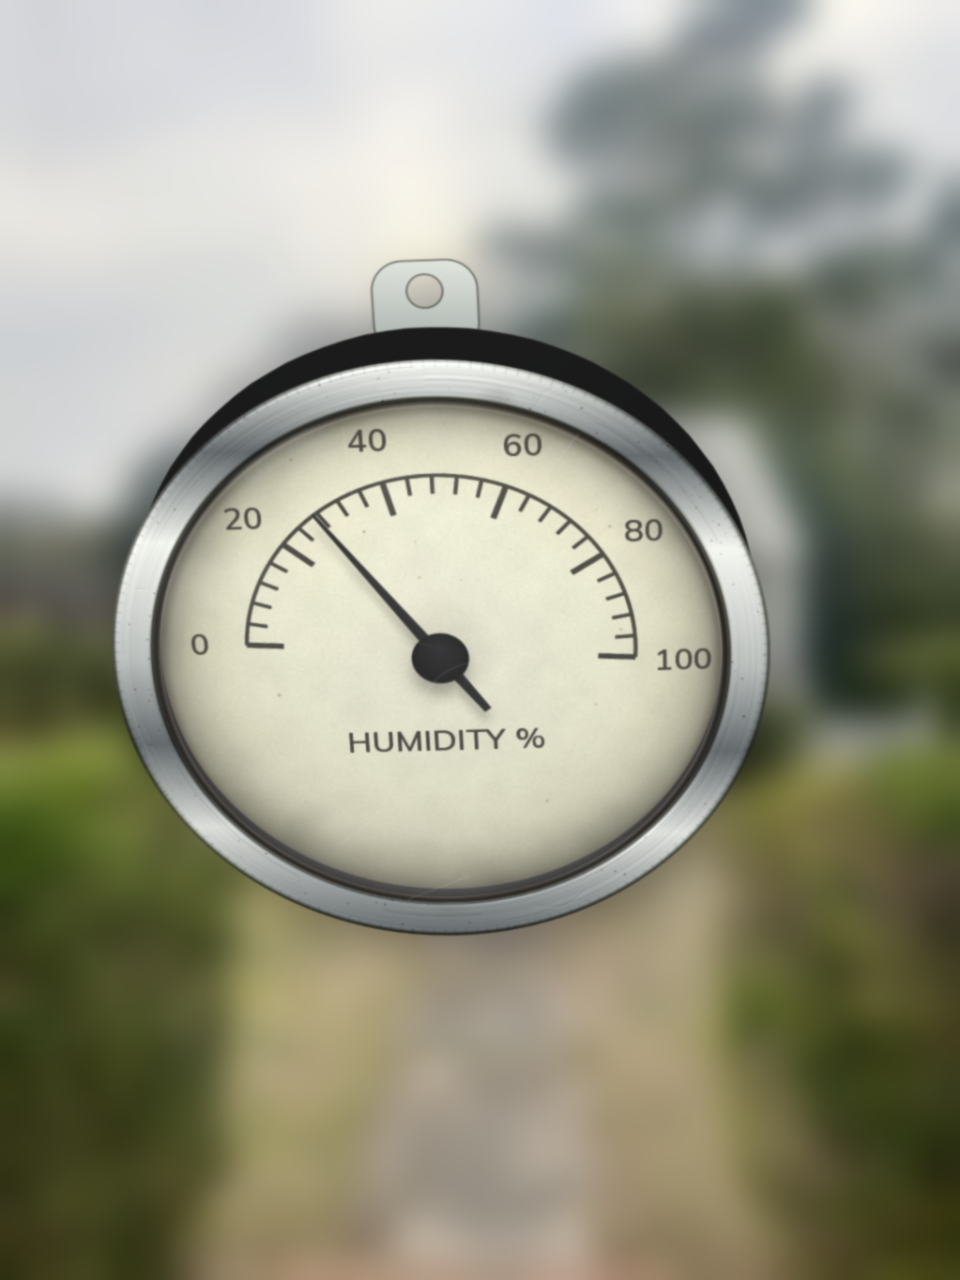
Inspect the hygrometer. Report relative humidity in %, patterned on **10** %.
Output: **28** %
